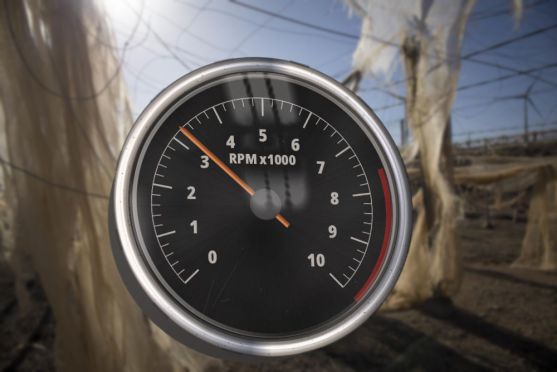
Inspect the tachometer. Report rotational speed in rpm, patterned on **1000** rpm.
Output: **3200** rpm
